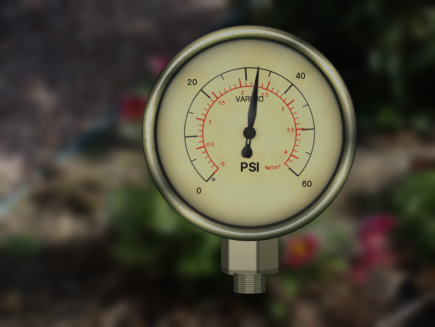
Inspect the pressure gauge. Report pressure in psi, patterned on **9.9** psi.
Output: **32.5** psi
